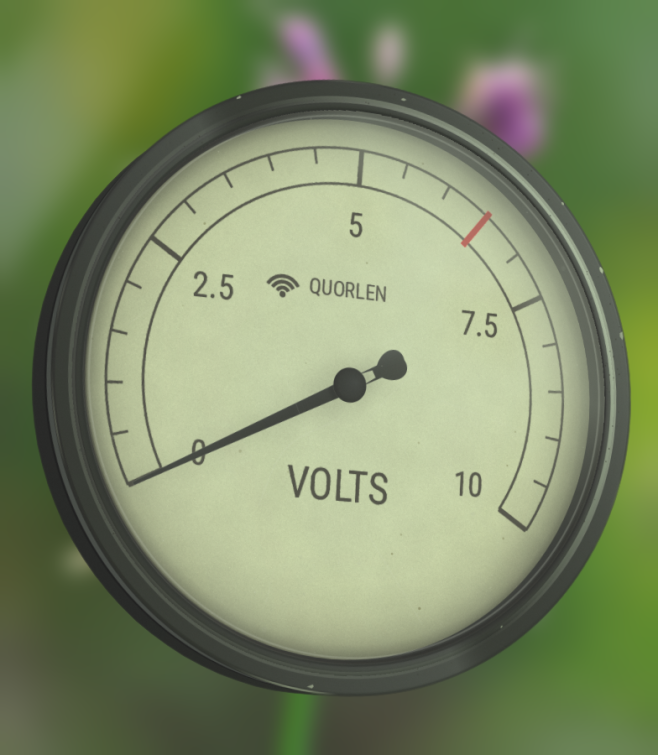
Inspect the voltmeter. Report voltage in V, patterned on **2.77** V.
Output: **0** V
